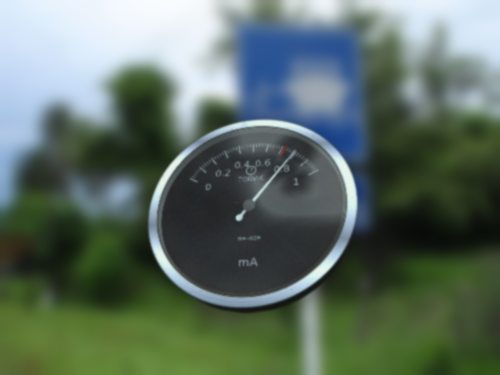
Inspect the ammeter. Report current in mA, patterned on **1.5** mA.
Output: **0.8** mA
